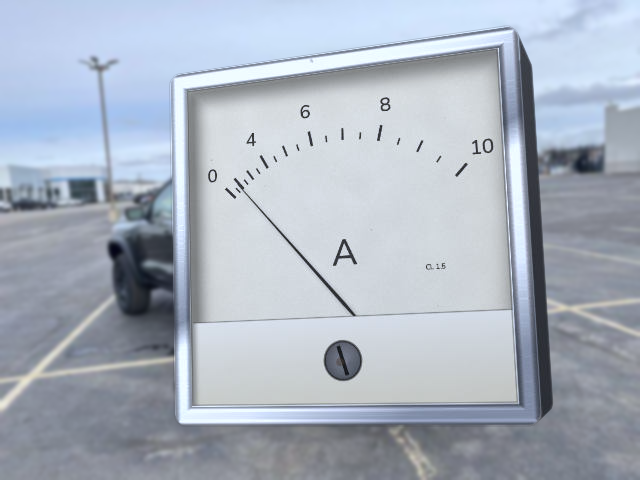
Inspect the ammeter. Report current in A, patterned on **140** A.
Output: **2** A
